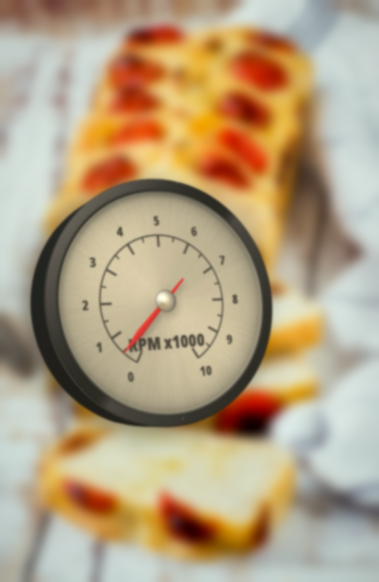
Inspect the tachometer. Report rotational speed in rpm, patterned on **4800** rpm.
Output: **500** rpm
